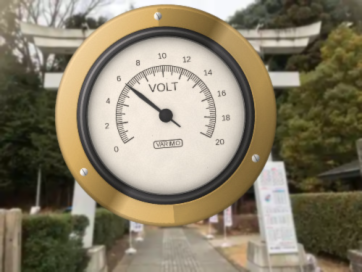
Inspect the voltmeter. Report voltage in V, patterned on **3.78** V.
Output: **6** V
